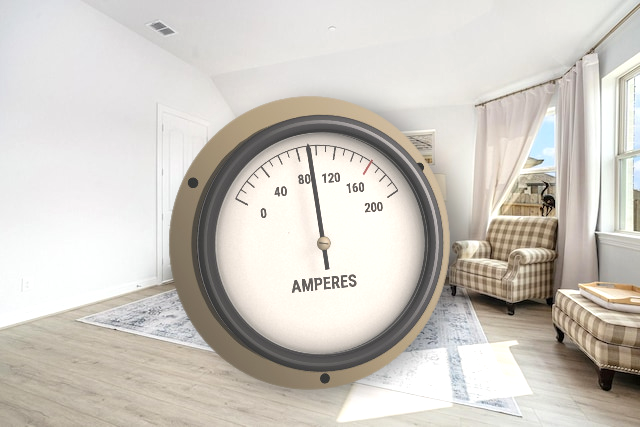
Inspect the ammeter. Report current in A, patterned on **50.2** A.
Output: **90** A
